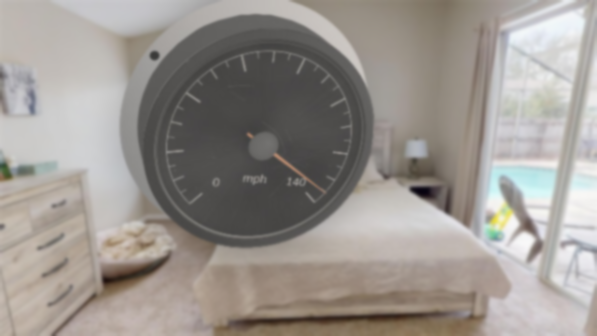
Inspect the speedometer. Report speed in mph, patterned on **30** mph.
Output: **135** mph
